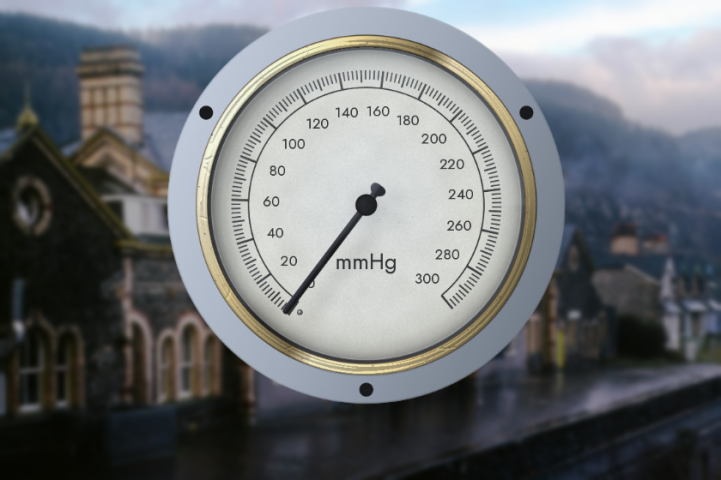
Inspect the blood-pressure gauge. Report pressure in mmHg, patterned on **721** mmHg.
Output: **2** mmHg
